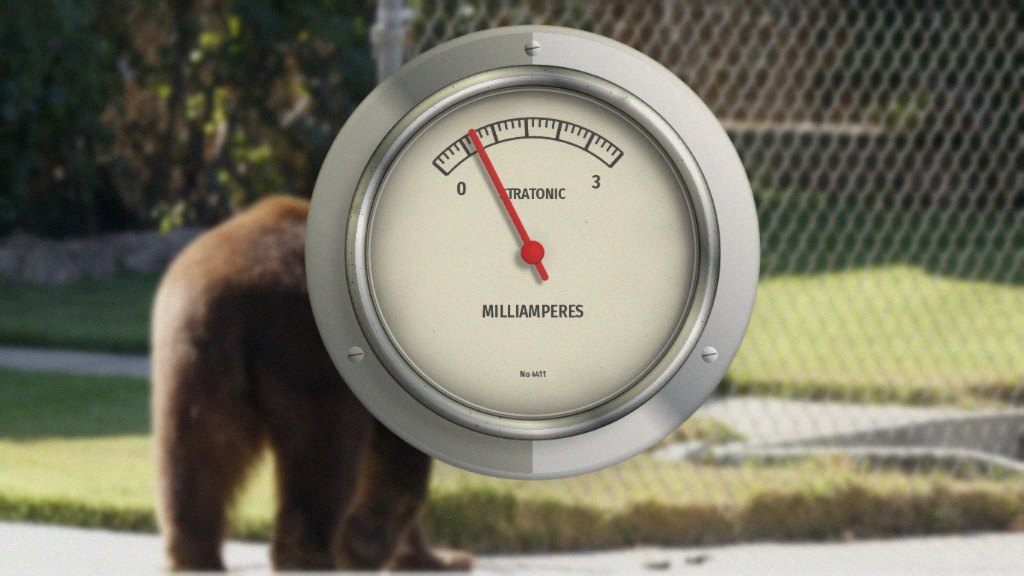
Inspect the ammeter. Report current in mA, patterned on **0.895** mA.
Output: **0.7** mA
